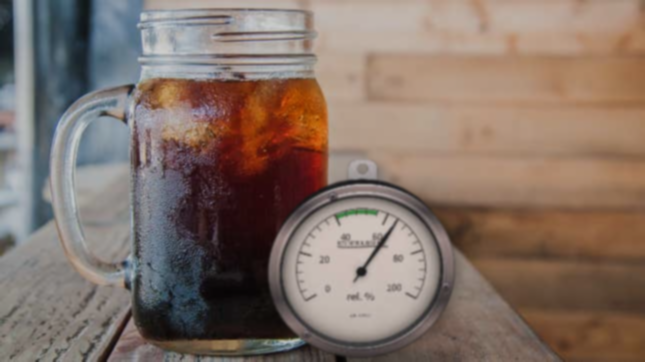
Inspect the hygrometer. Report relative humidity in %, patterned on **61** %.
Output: **64** %
